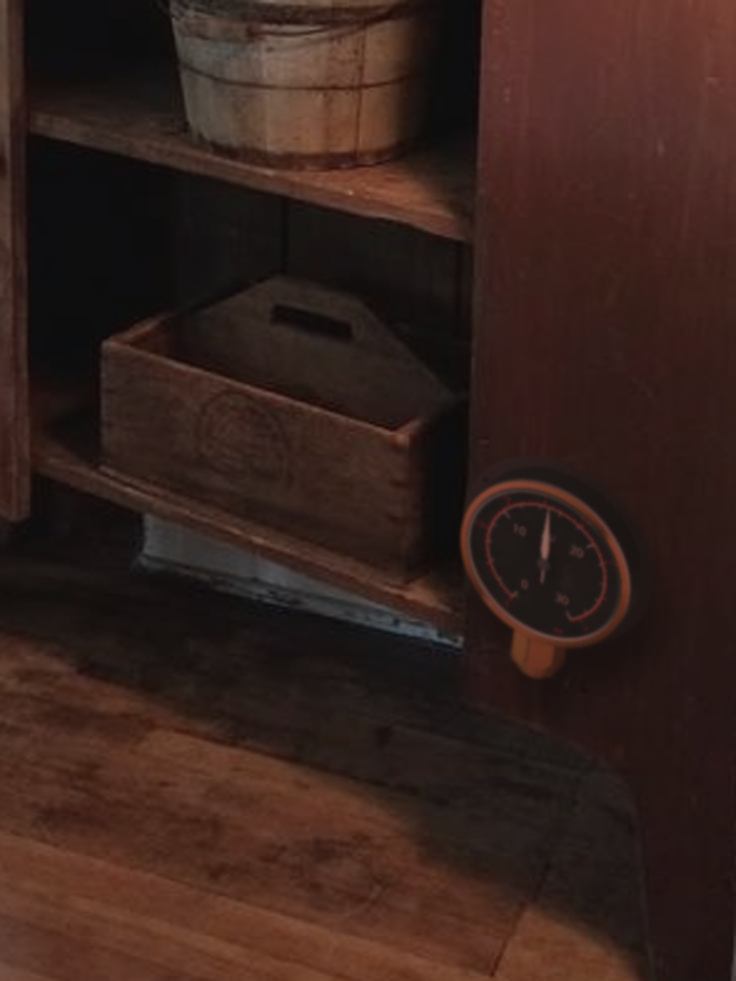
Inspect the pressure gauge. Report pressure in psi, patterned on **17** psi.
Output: **15** psi
